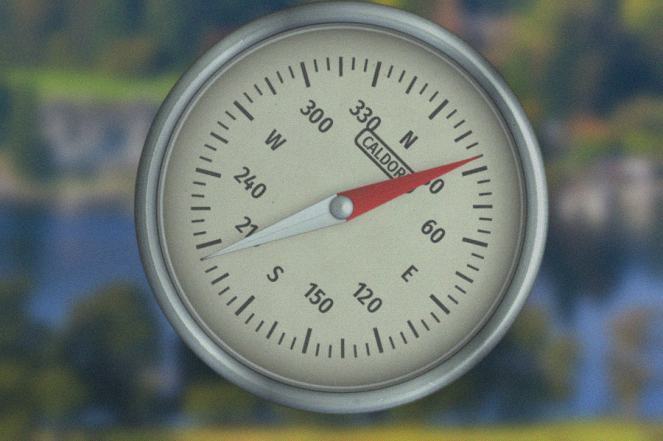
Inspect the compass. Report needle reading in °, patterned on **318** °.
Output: **25** °
